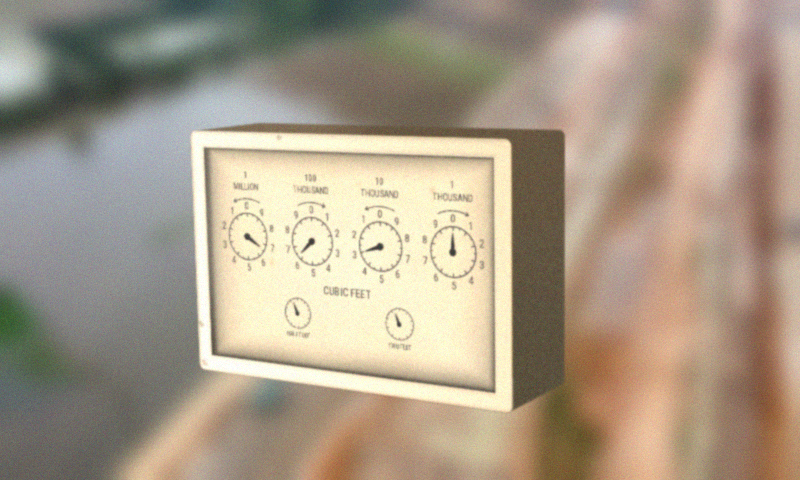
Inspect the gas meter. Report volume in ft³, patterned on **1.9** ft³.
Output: **663000** ft³
